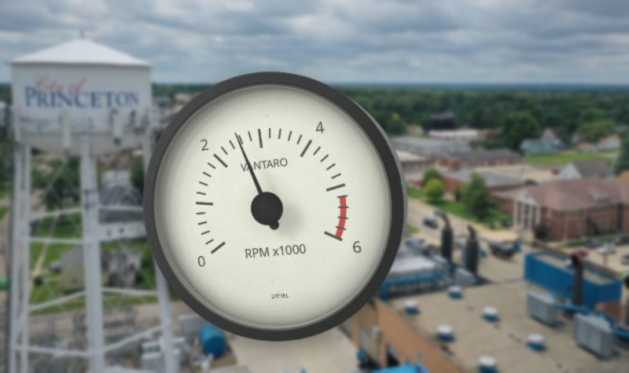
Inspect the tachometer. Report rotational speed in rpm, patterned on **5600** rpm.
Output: **2600** rpm
